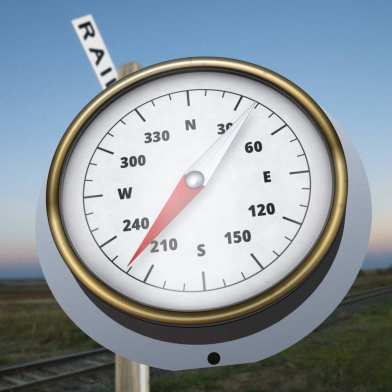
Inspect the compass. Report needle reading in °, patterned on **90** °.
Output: **220** °
